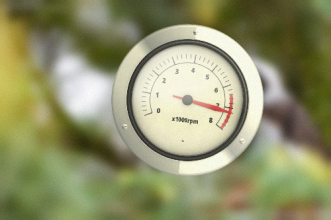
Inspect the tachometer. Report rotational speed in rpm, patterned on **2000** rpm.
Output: **7200** rpm
